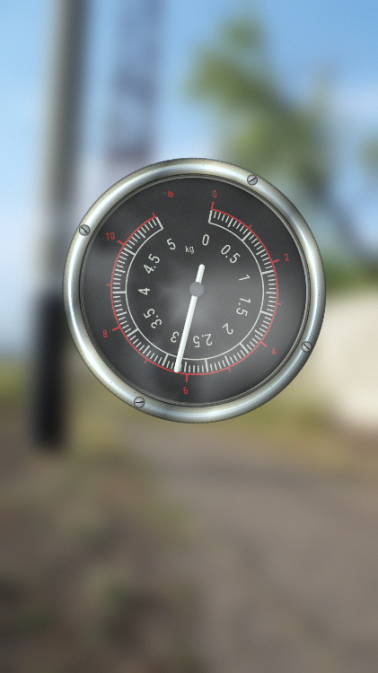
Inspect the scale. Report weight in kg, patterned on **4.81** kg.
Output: **2.85** kg
